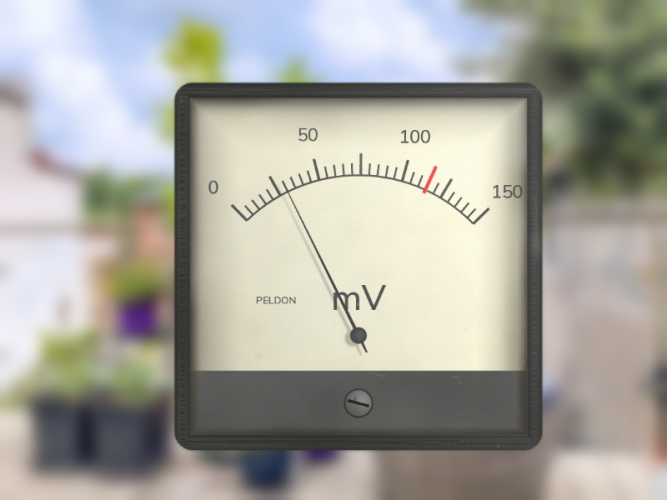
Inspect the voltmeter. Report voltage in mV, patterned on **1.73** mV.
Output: **30** mV
